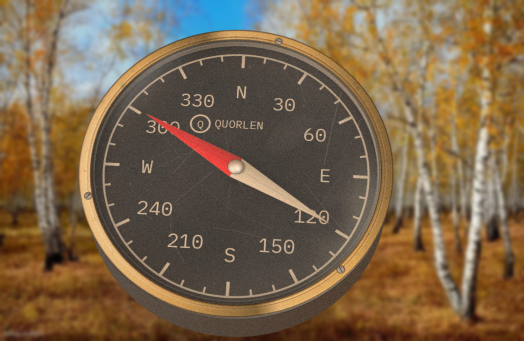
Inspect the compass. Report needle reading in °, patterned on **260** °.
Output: **300** °
